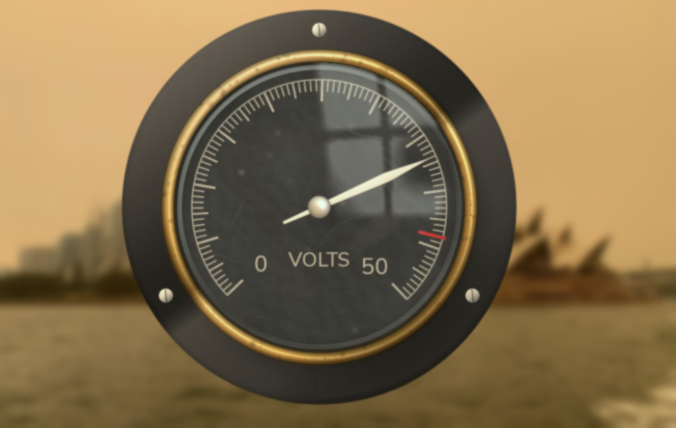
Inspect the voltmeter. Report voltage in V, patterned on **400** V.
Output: **37** V
